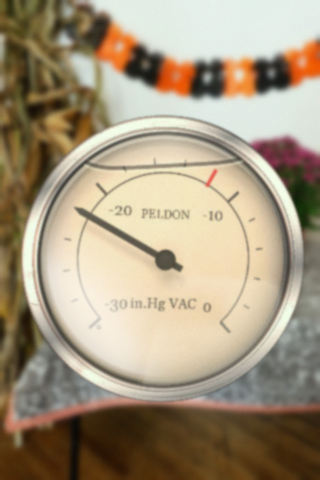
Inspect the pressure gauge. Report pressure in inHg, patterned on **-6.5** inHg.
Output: **-22** inHg
